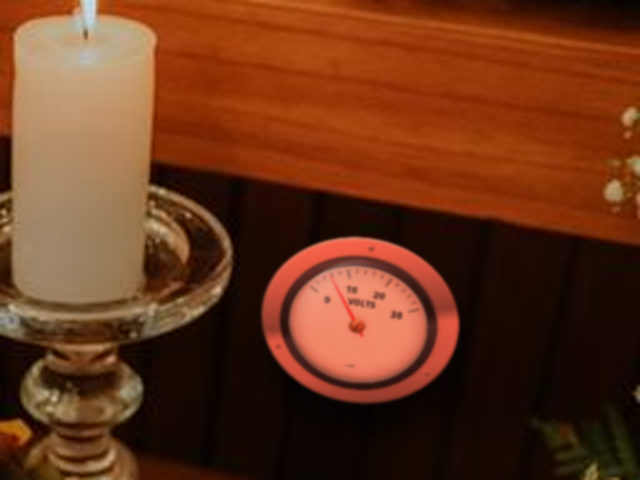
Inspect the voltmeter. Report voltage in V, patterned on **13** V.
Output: **6** V
